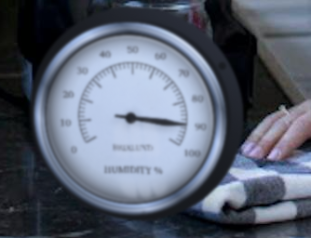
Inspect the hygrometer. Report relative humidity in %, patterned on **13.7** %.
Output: **90** %
